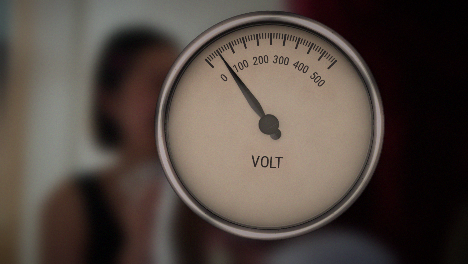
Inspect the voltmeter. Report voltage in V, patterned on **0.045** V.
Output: **50** V
